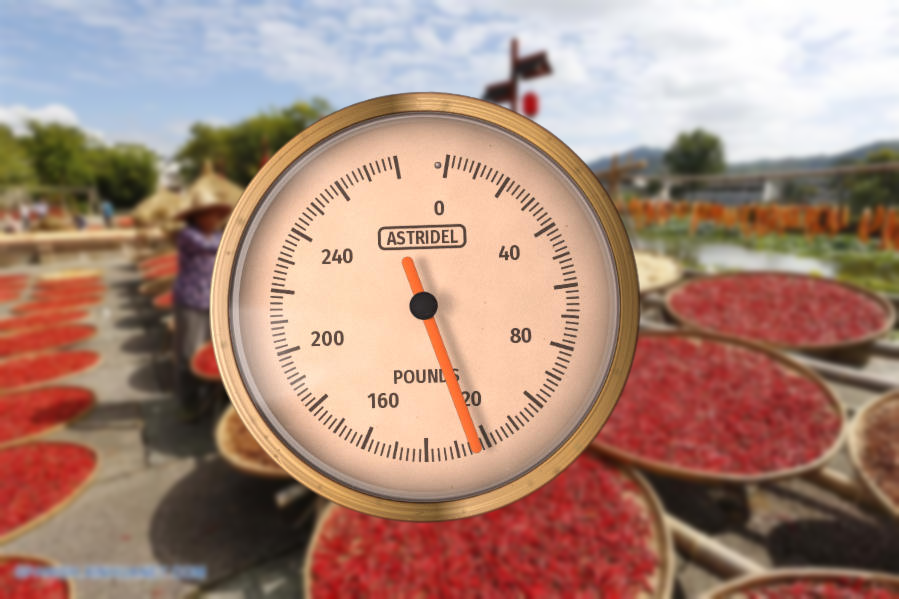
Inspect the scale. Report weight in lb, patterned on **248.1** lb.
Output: **124** lb
